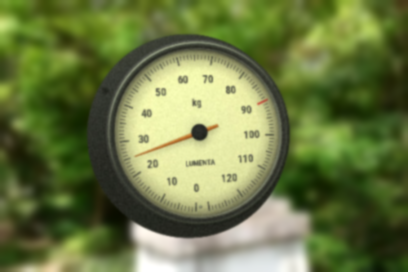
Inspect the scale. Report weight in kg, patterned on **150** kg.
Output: **25** kg
